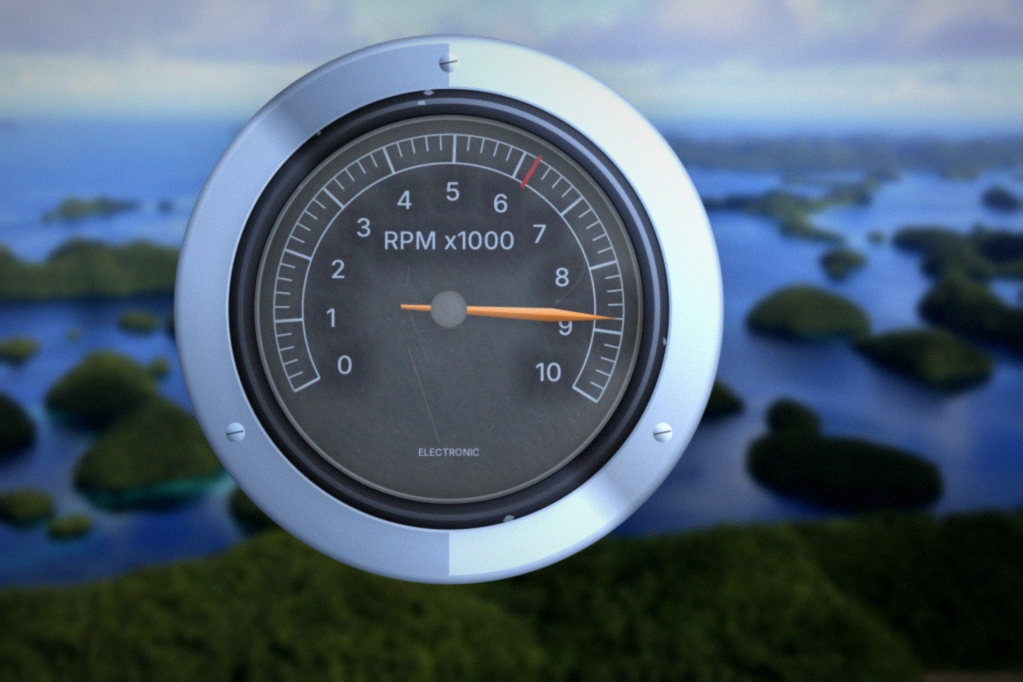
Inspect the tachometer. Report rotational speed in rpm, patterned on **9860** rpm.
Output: **8800** rpm
